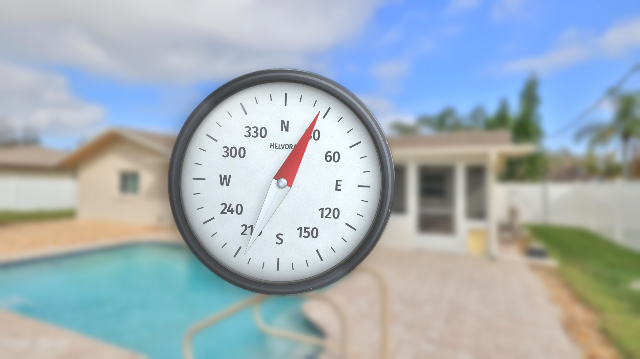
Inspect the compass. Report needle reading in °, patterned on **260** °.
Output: **25** °
